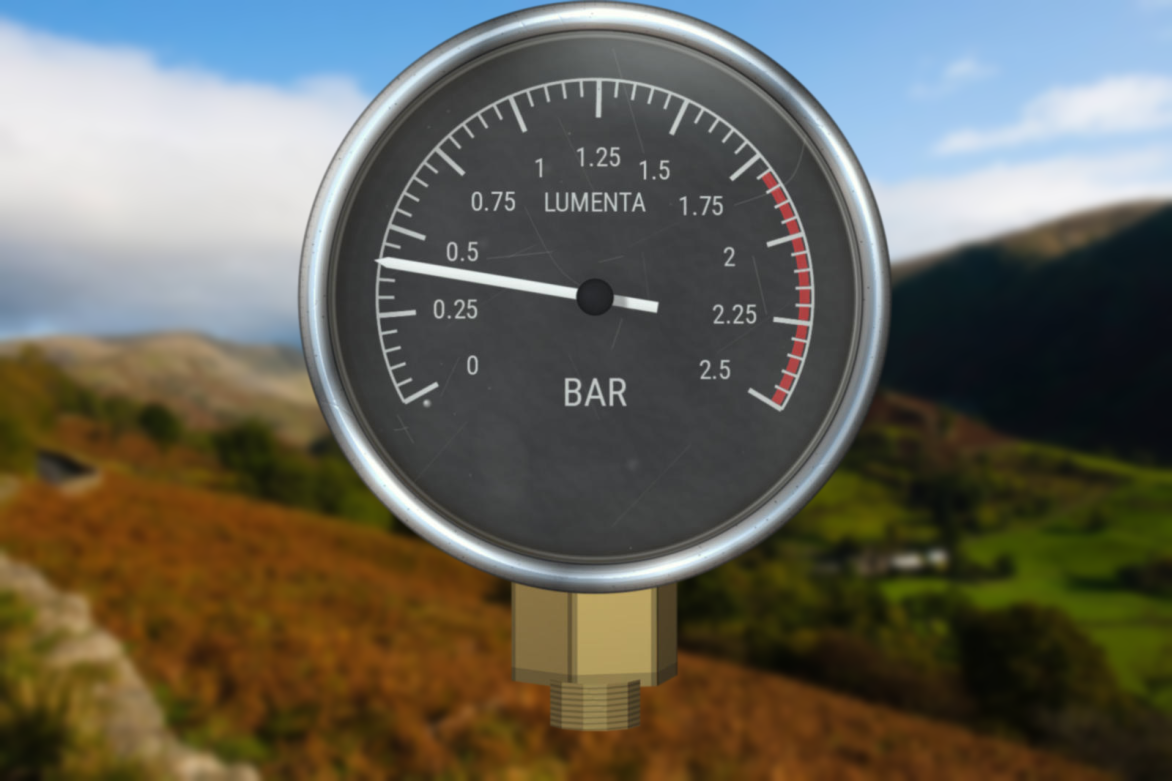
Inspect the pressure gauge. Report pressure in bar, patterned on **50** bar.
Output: **0.4** bar
